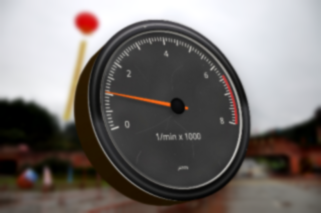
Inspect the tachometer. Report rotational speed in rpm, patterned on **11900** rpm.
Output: **1000** rpm
